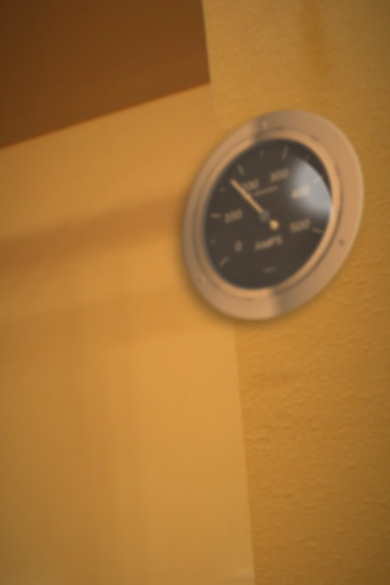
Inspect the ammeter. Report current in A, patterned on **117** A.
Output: **175** A
